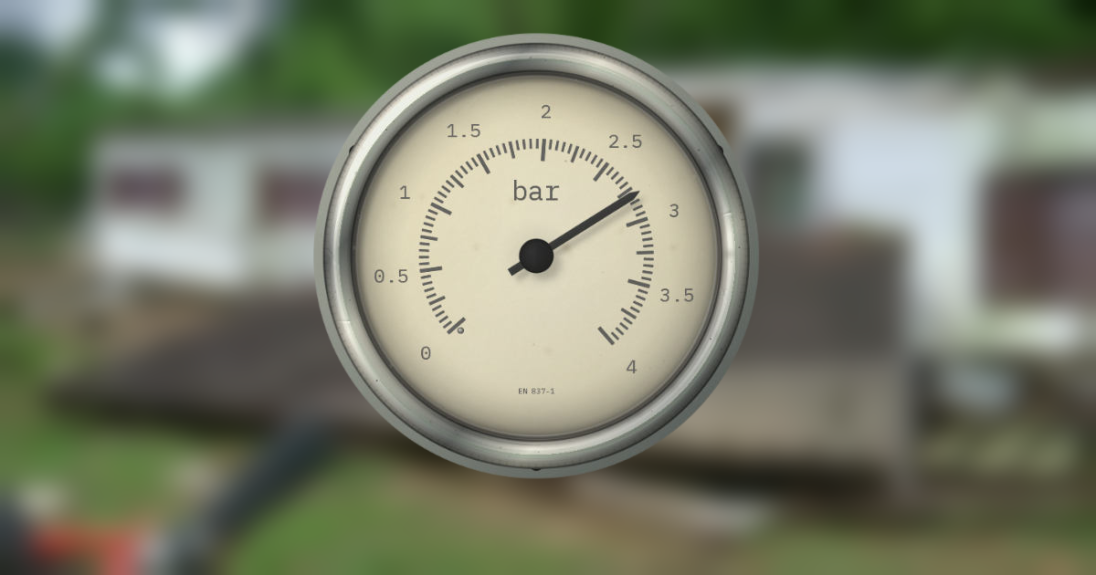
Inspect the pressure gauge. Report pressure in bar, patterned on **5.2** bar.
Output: **2.8** bar
